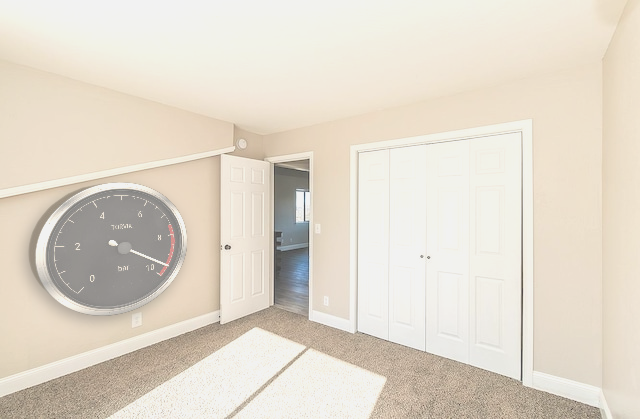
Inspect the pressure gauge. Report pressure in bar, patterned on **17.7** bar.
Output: **9.5** bar
